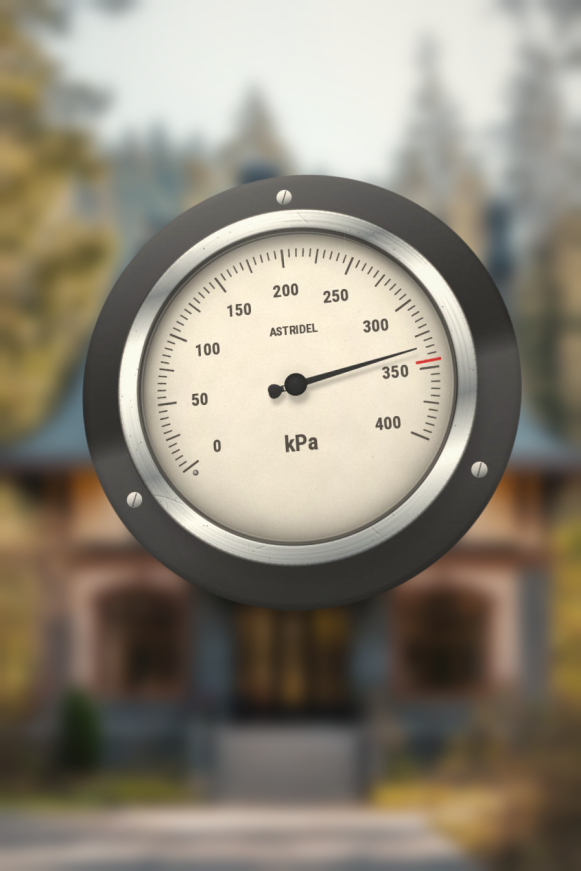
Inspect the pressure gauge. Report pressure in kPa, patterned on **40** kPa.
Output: **335** kPa
